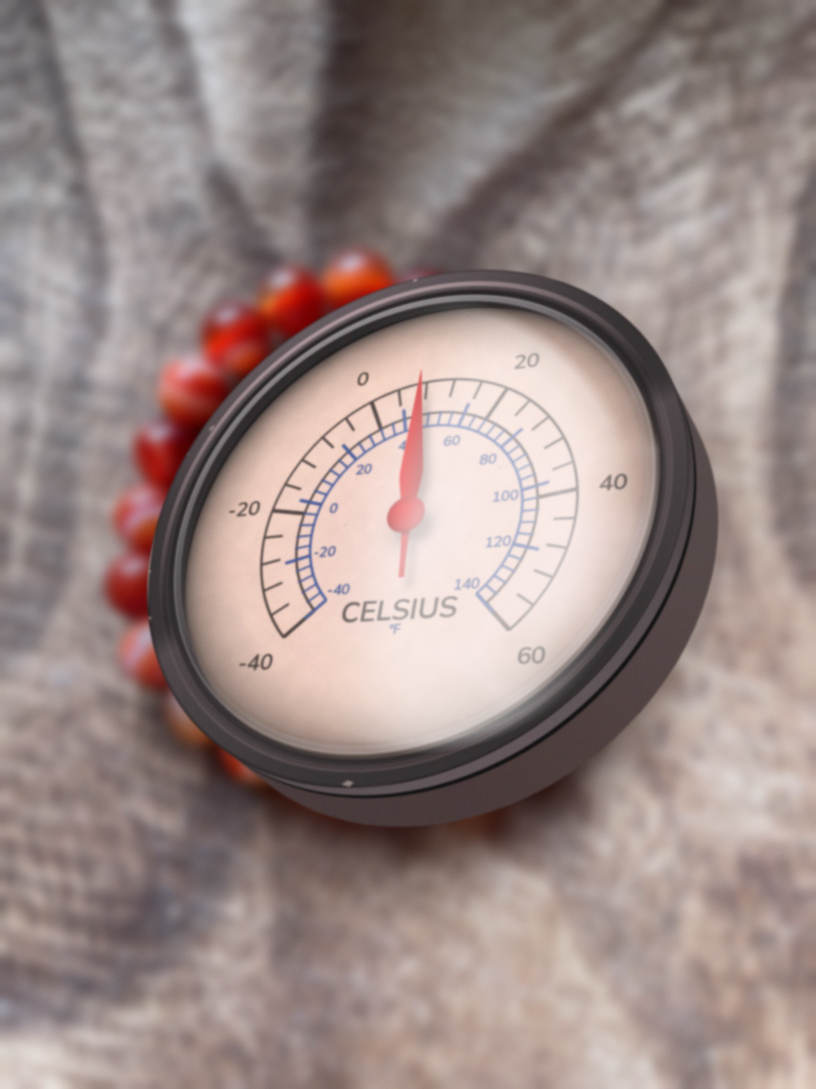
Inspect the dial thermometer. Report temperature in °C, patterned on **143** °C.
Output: **8** °C
